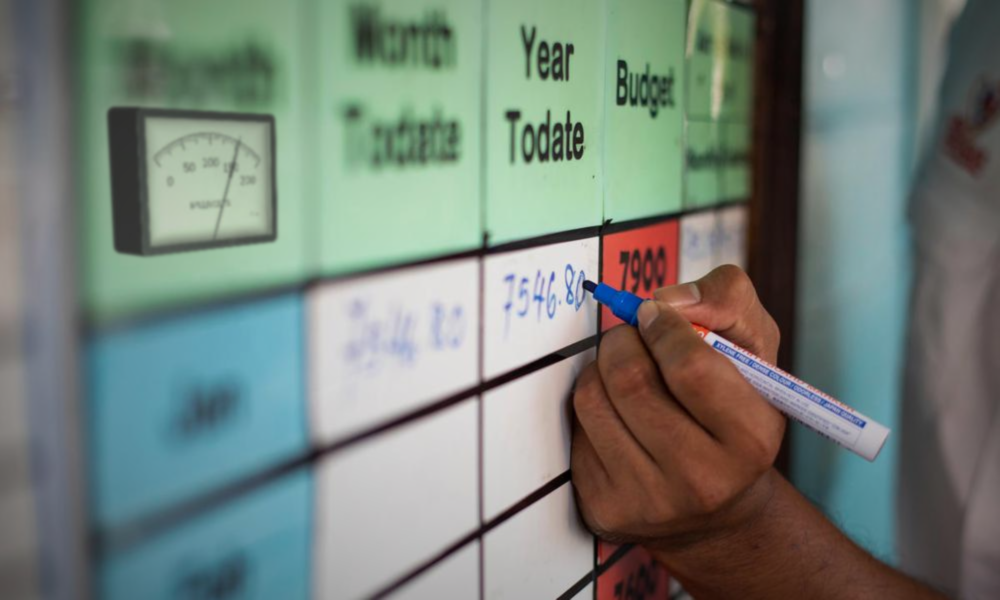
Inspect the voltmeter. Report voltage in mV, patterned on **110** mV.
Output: **150** mV
